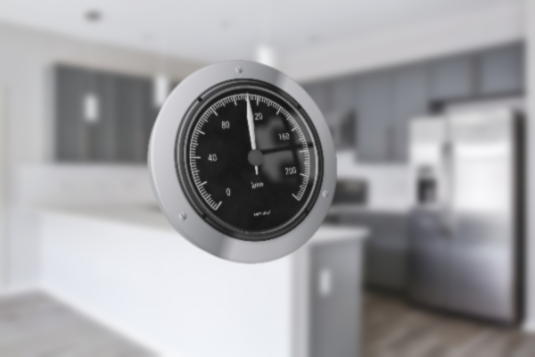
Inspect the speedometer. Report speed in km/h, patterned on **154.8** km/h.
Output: **110** km/h
